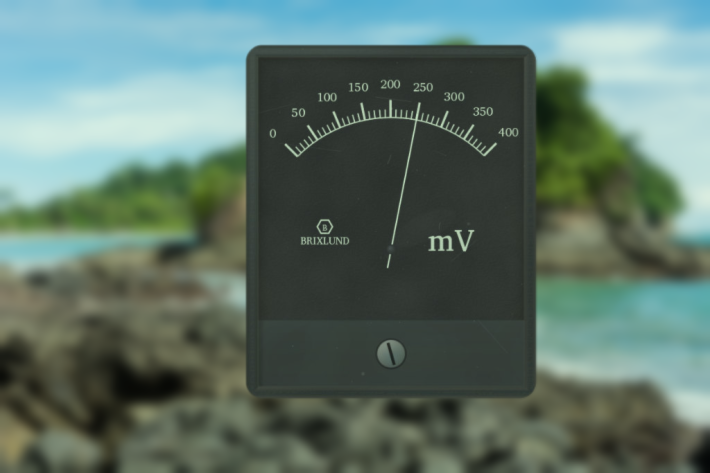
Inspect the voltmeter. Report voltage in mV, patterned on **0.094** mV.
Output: **250** mV
